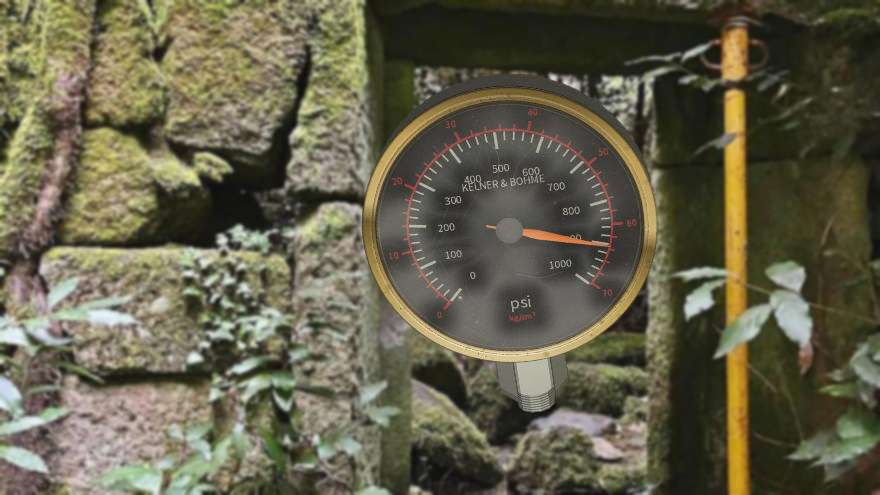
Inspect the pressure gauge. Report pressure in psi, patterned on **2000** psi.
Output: **900** psi
